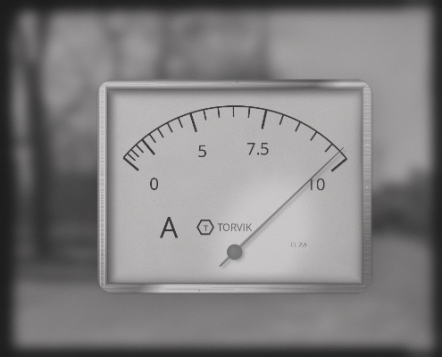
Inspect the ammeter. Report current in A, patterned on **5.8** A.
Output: **9.75** A
